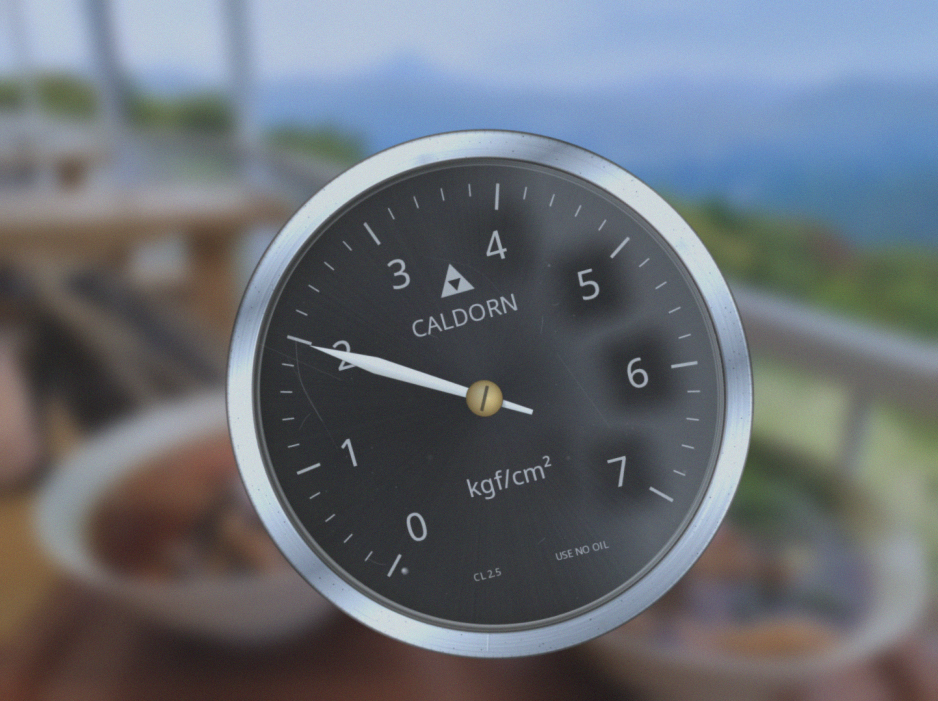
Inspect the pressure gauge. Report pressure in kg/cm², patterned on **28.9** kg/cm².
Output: **2** kg/cm²
